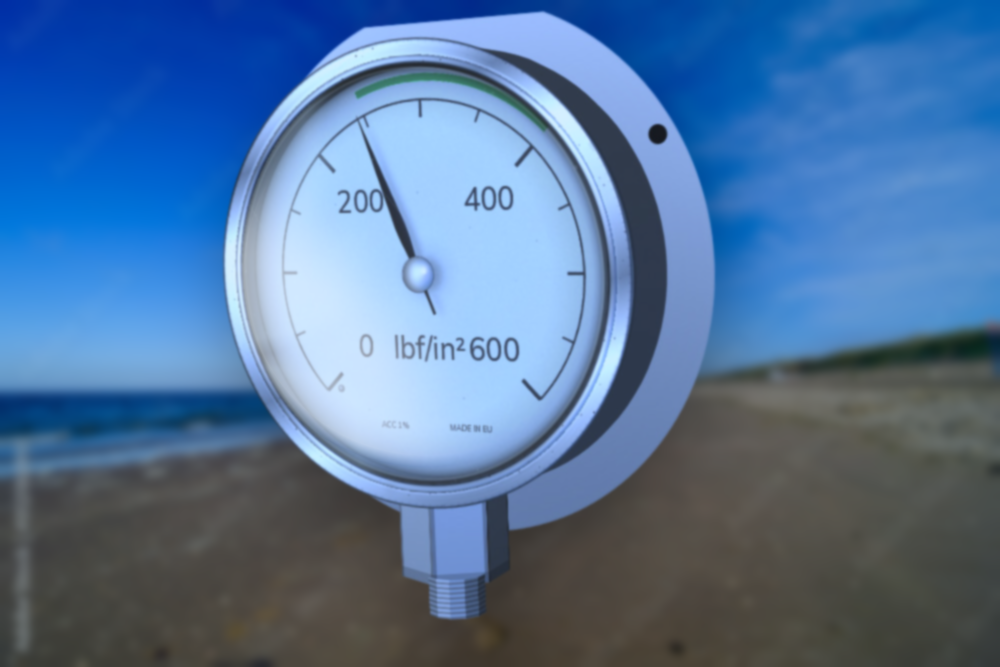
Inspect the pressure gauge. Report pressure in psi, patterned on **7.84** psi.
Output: **250** psi
